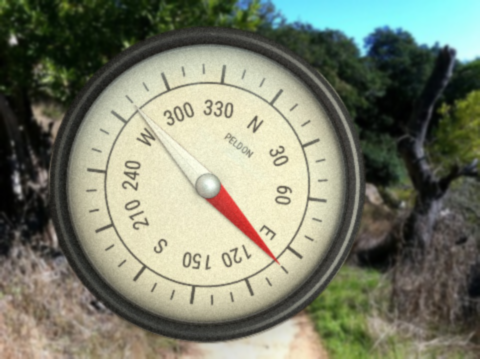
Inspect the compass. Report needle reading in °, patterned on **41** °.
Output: **100** °
